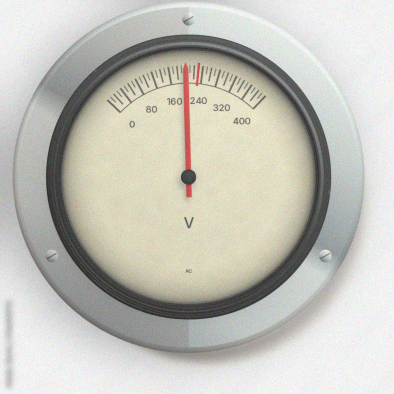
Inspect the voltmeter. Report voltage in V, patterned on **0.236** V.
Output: **200** V
